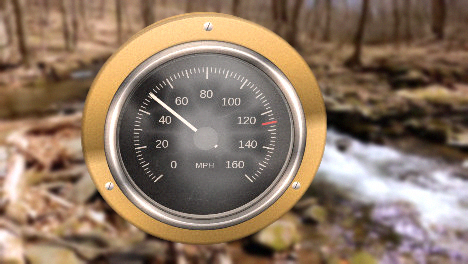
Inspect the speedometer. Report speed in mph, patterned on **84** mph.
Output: **50** mph
